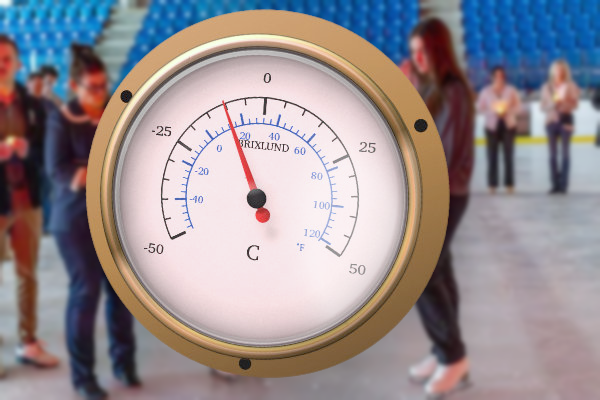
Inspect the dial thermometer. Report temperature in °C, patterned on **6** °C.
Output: **-10** °C
